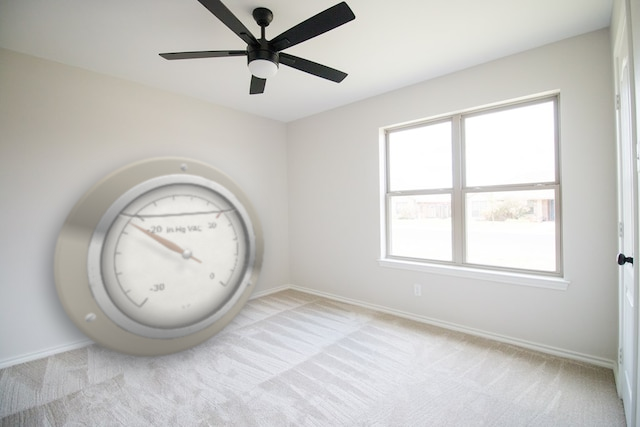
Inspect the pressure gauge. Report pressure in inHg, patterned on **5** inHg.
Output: **-21** inHg
